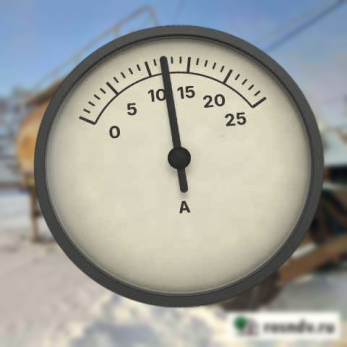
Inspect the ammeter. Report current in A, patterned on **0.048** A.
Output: **12** A
